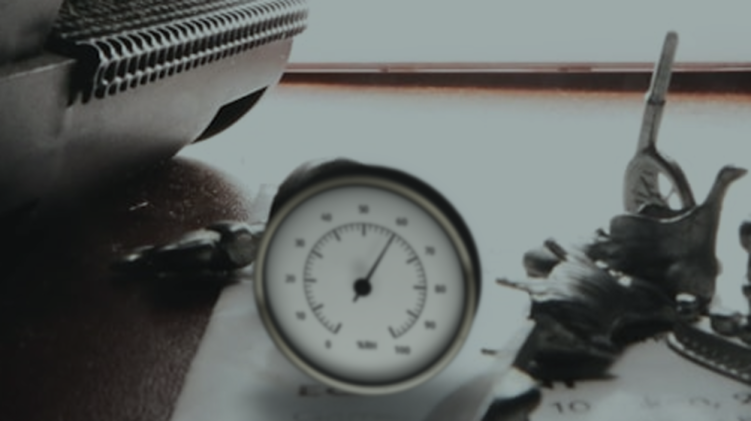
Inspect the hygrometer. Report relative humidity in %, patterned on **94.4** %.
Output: **60** %
